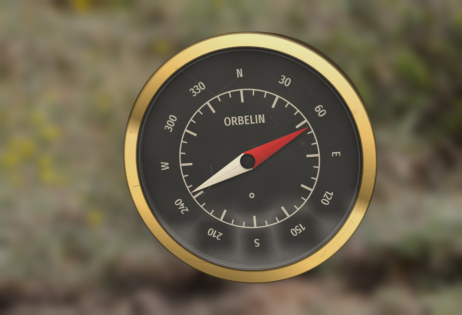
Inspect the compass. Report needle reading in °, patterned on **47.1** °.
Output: **65** °
